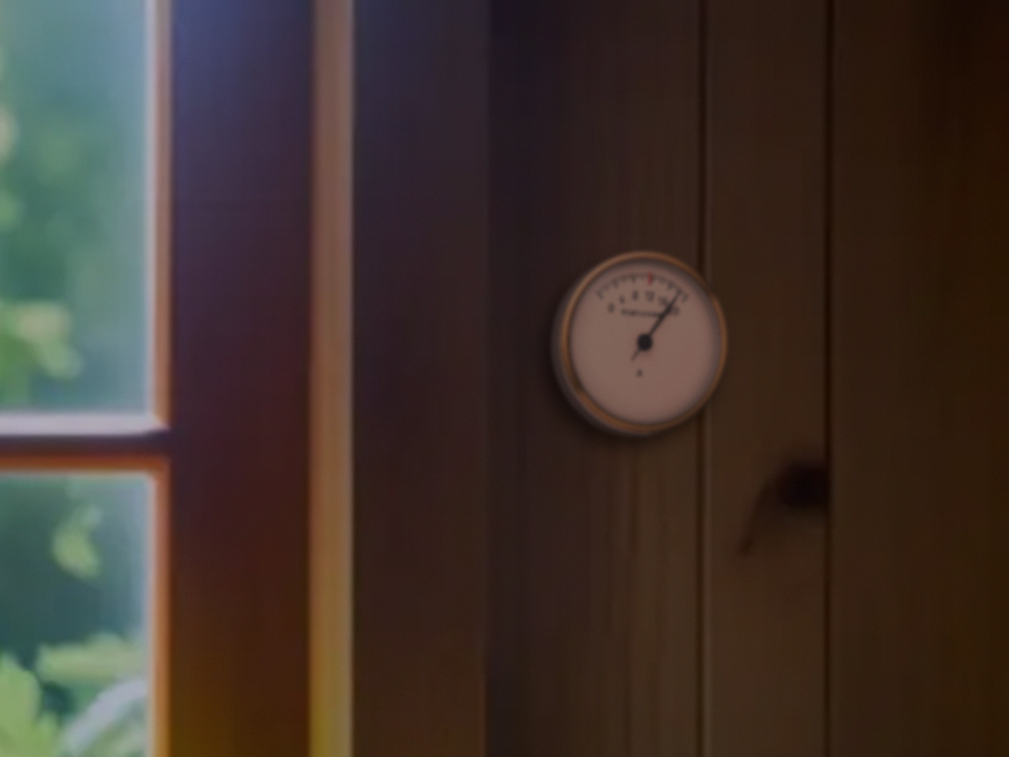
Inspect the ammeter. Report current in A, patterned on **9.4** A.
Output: **18** A
